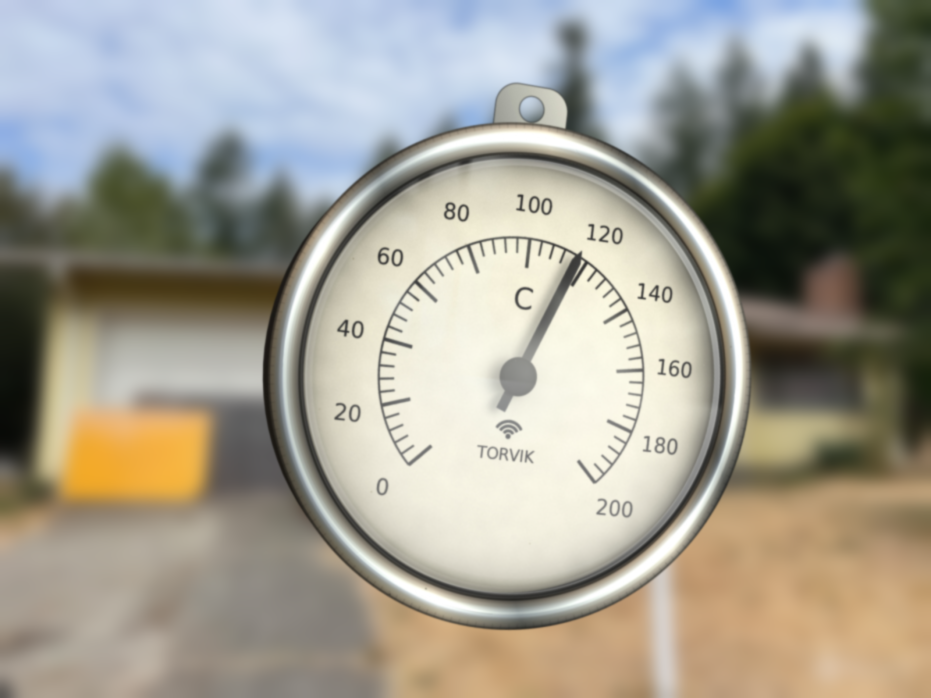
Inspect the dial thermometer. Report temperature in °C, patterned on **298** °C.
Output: **116** °C
